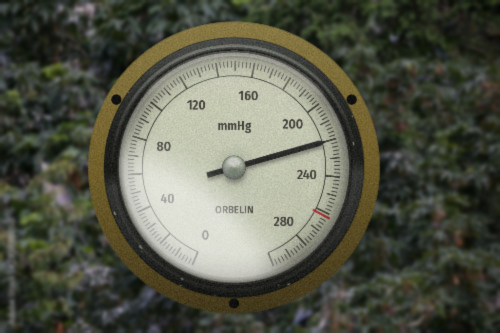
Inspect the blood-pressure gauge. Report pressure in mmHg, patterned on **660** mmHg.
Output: **220** mmHg
